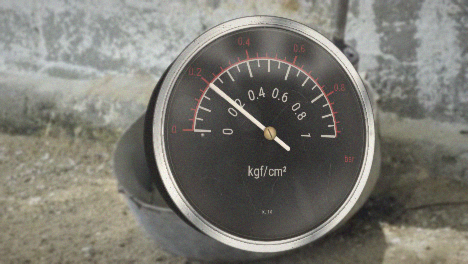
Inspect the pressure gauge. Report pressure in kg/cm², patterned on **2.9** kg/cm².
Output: **0.2** kg/cm²
